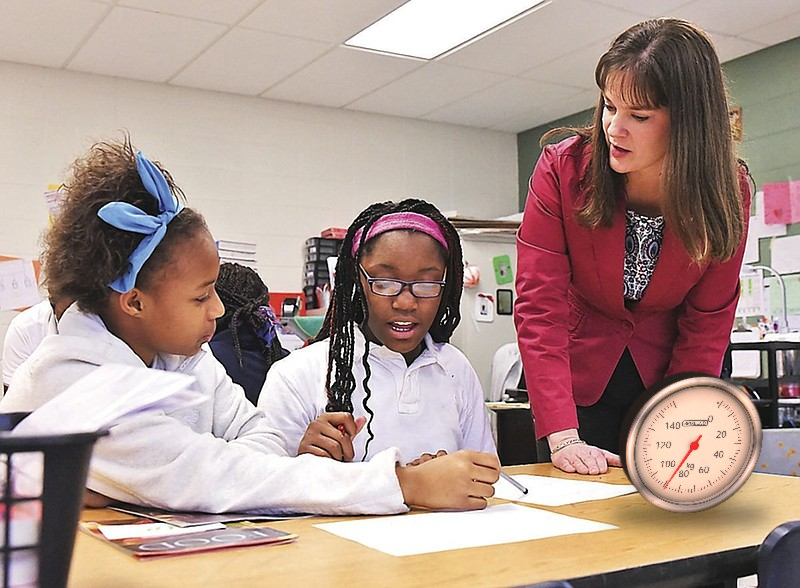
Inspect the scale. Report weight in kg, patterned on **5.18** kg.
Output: **90** kg
